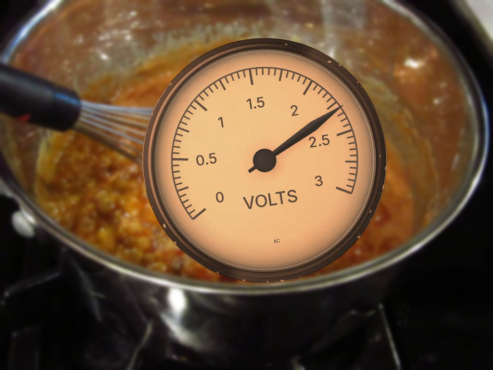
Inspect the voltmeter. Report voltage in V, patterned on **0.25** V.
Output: **2.3** V
